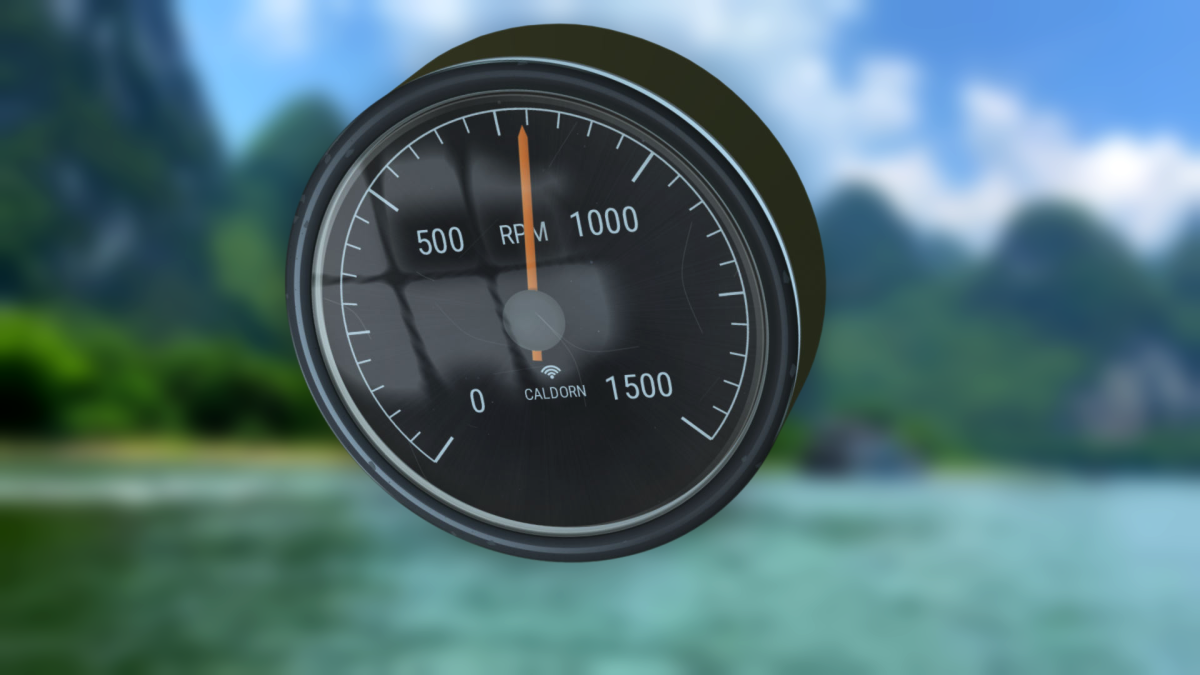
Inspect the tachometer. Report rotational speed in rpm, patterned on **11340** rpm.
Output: **800** rpm
